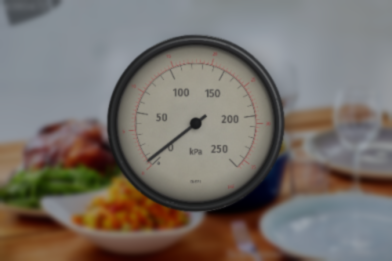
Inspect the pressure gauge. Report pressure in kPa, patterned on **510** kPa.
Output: **5** kPa
